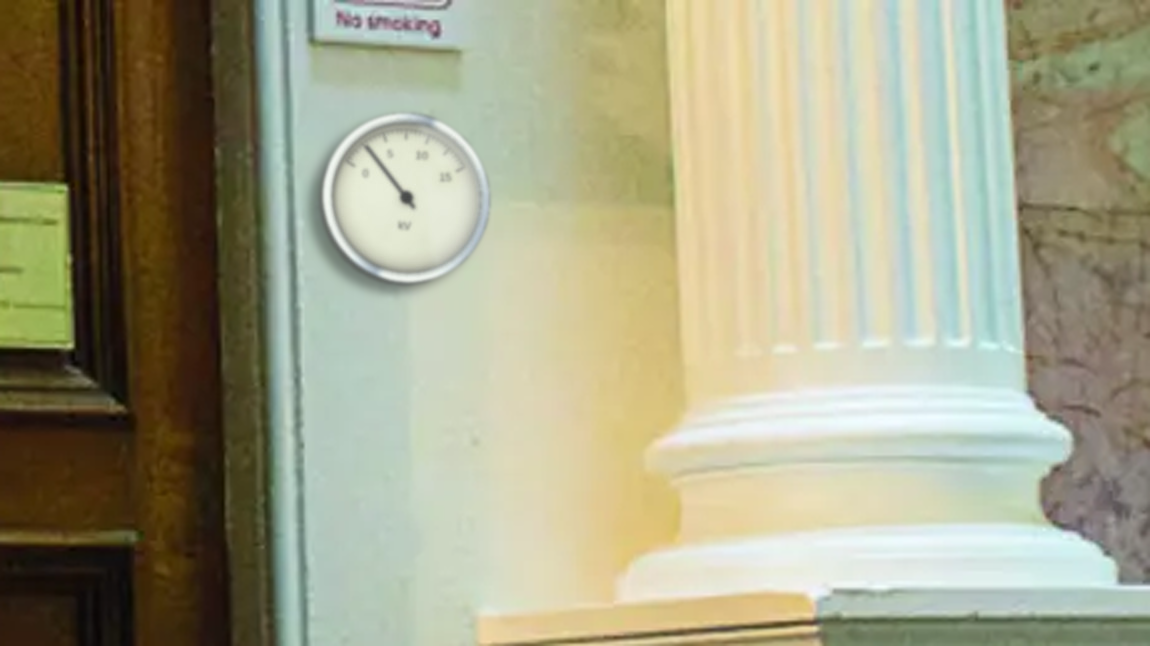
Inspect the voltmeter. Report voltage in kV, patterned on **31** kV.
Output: **2.5** kV
